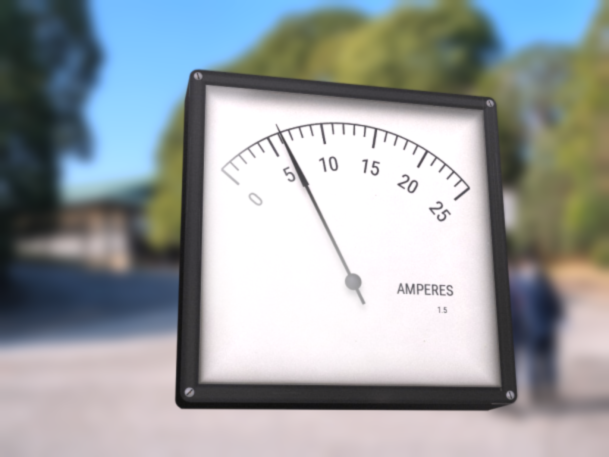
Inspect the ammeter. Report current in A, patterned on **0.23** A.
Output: **6** A
